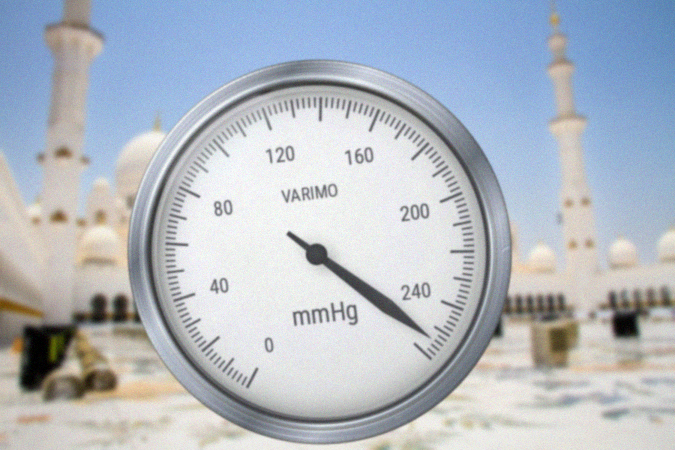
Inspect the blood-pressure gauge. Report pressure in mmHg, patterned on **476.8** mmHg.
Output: **254** mmHg
